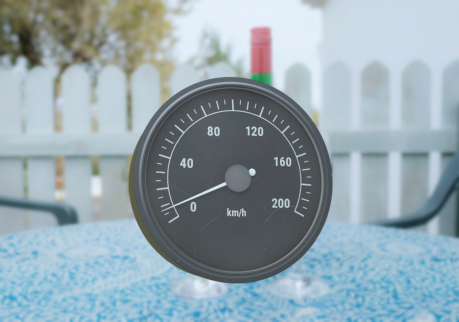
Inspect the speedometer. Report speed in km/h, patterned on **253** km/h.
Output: **7.5** km/h
